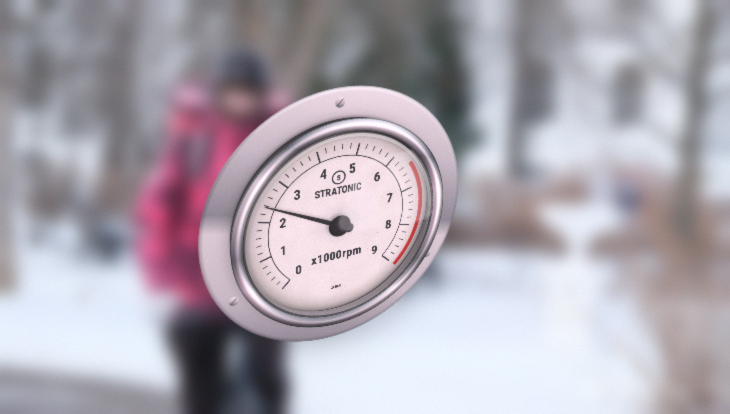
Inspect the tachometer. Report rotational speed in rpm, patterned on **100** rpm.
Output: **2400** rpm
